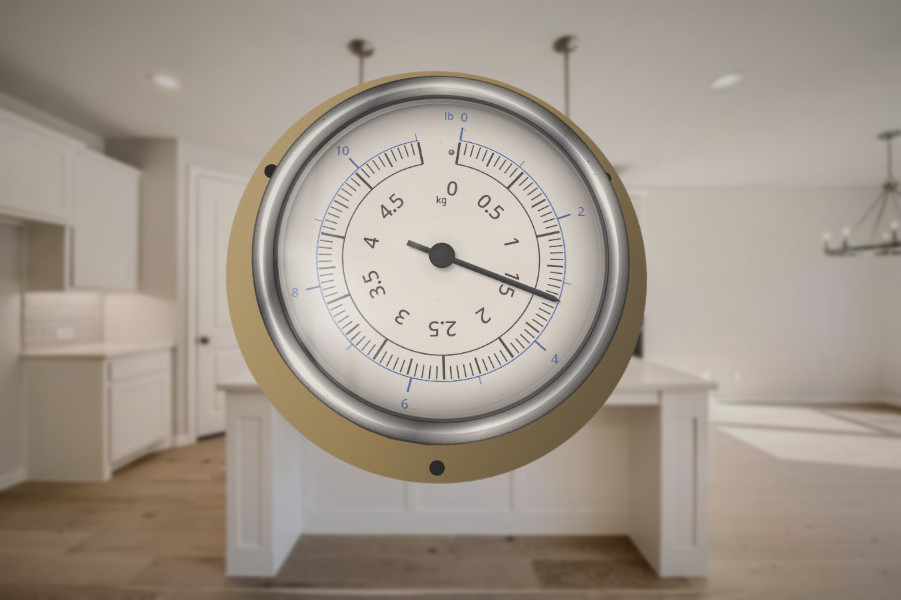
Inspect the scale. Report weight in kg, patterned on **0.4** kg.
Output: **1.5** kg
